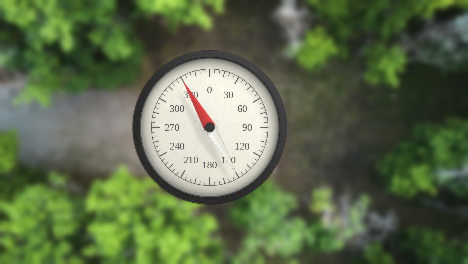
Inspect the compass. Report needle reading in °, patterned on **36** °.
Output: **330** °
